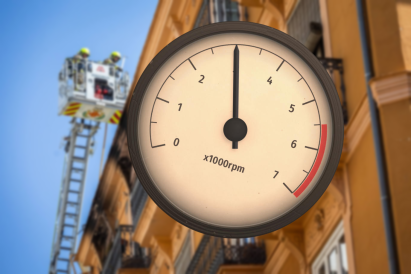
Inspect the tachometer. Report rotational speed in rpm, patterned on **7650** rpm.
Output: **3000** rpm
